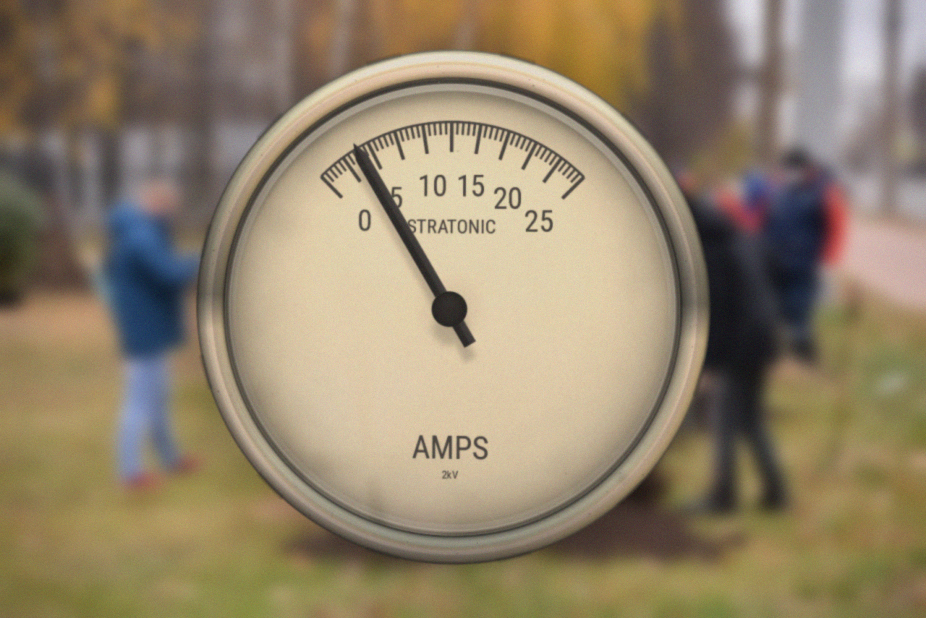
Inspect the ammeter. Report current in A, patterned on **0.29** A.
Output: **4** A
